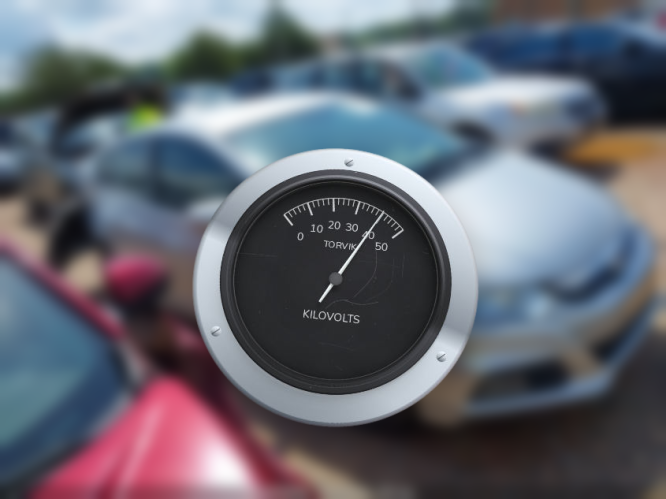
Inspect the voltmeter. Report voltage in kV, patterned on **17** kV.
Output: **40** kV
